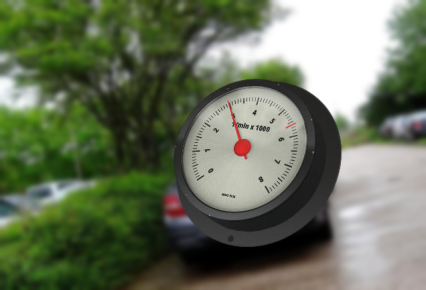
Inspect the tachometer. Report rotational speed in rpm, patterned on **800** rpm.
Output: **3000** rpm
